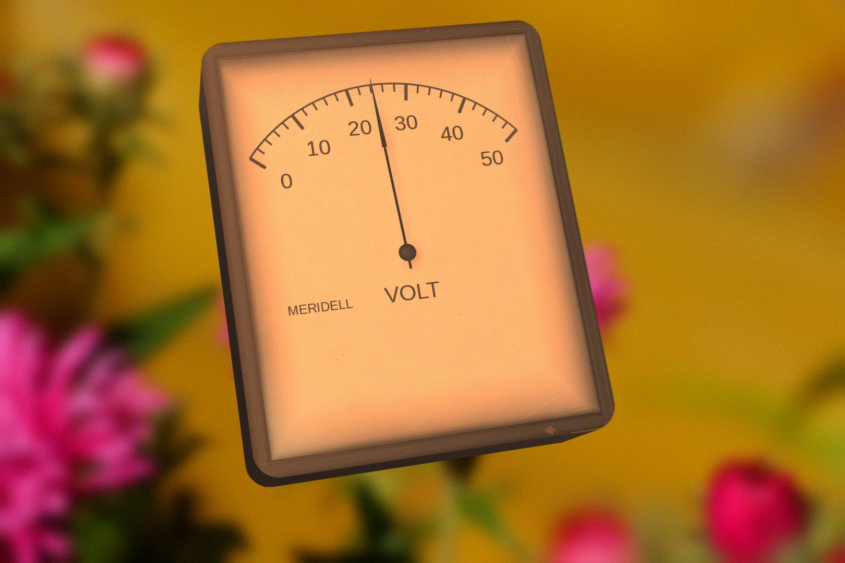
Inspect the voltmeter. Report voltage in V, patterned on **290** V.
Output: **24** V
